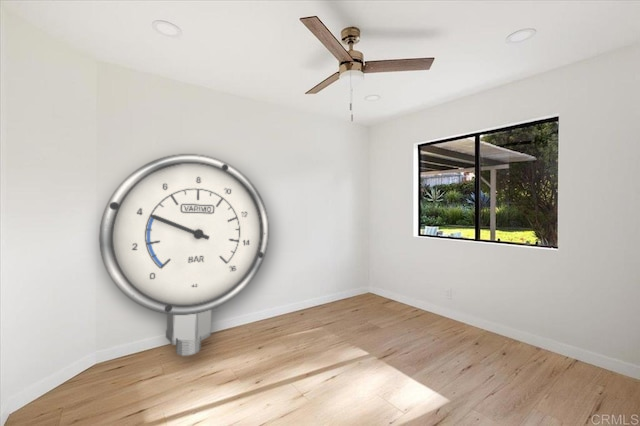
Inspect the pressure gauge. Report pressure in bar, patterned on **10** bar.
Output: **4** bar
